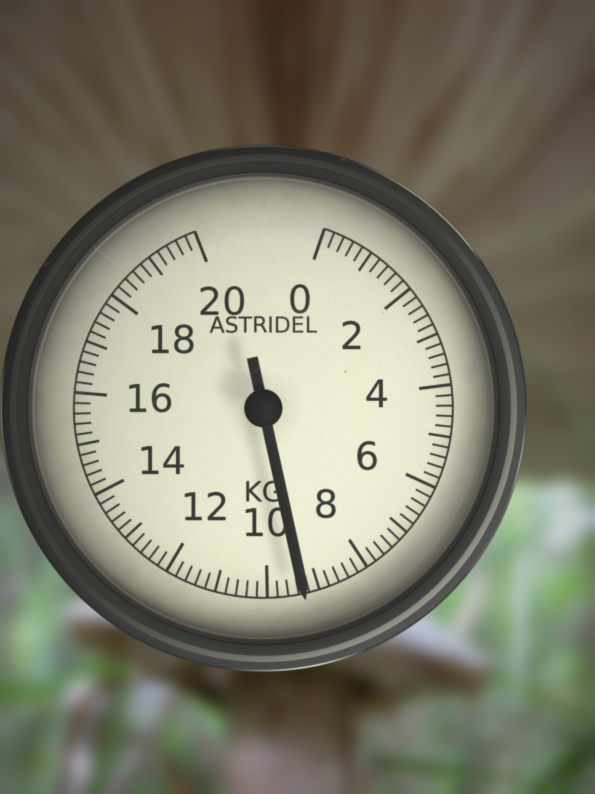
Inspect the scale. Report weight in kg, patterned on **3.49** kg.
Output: **9.3** kg
